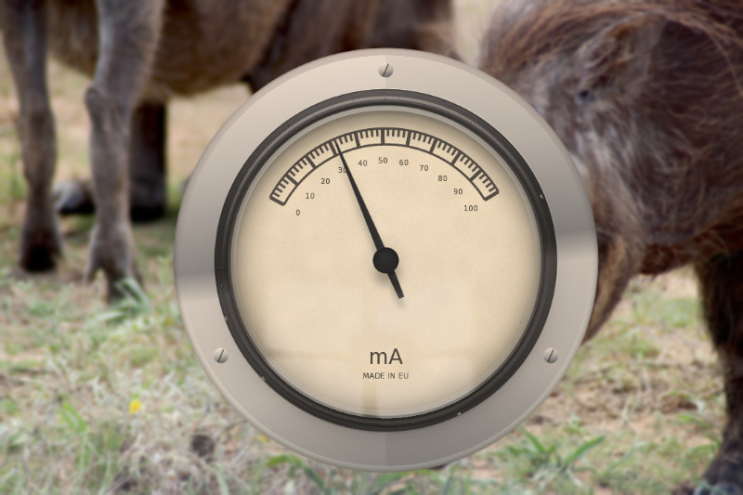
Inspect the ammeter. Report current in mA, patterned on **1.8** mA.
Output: **32** mA
